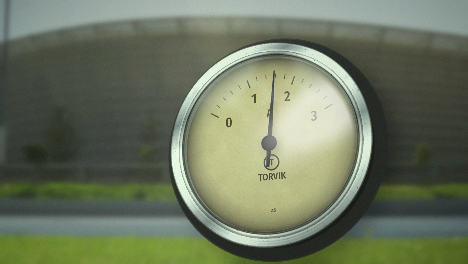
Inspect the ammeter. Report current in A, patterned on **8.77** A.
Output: **1.6** A
